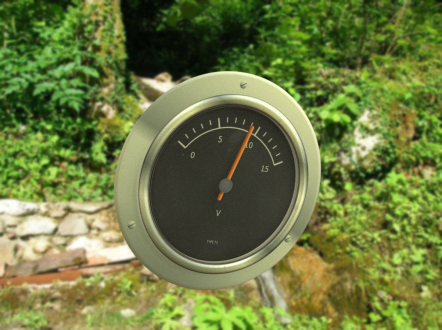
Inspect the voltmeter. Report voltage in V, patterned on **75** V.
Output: **9** V
